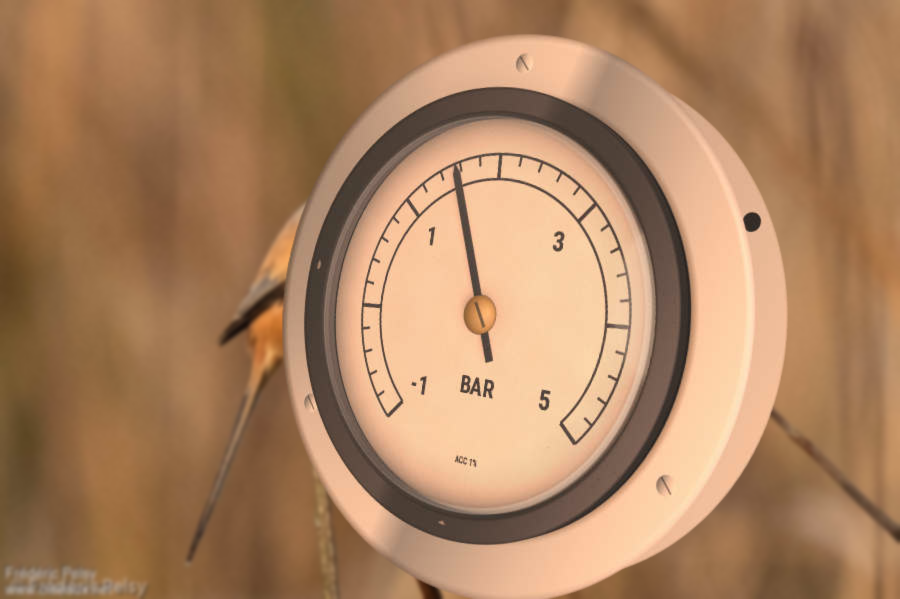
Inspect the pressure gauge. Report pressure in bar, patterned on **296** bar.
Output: **1.6** bar
